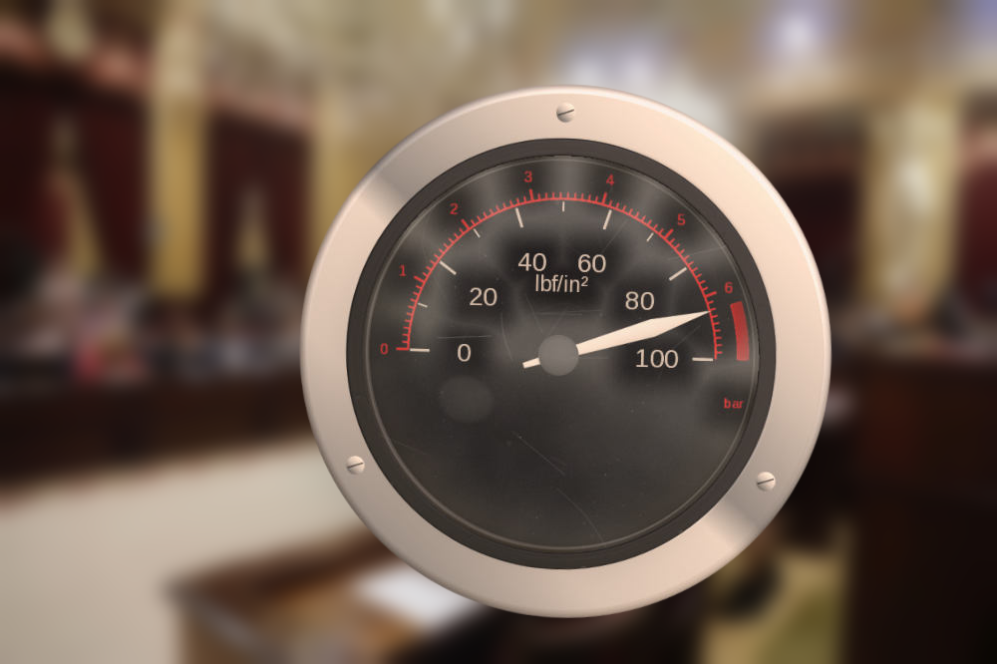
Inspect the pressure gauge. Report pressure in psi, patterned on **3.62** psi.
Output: **90** psi
